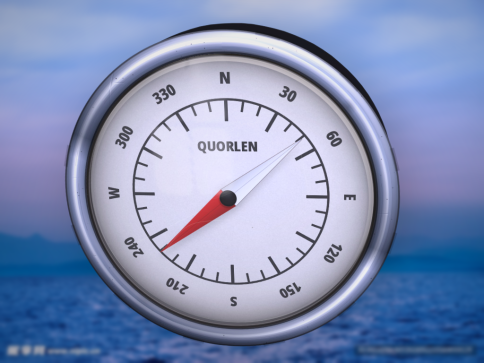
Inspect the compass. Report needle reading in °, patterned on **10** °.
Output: **230** °
